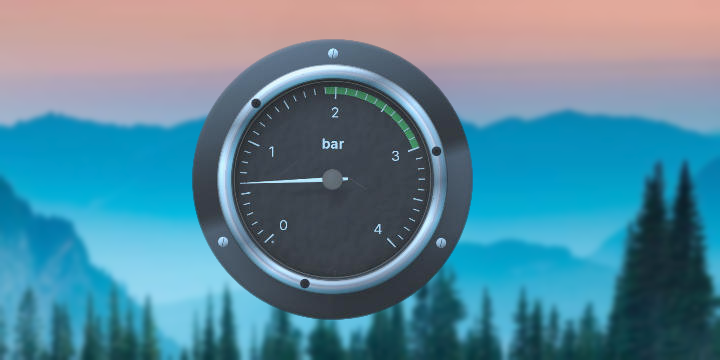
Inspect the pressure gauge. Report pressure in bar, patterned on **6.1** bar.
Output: **0.6** bar
